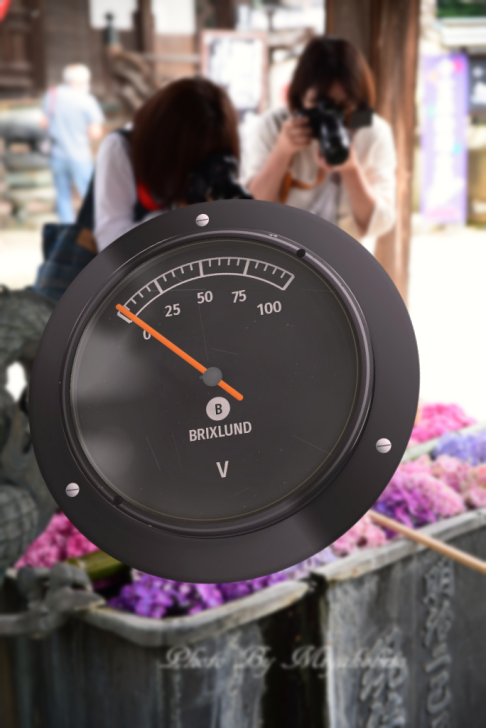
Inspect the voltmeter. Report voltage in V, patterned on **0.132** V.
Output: **2.5** V
